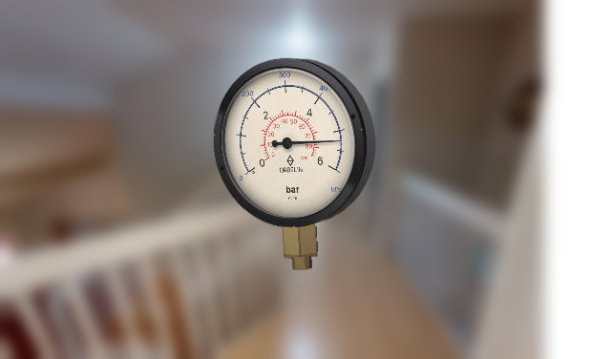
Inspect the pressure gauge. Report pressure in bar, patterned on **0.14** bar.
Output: **5.25** bar
